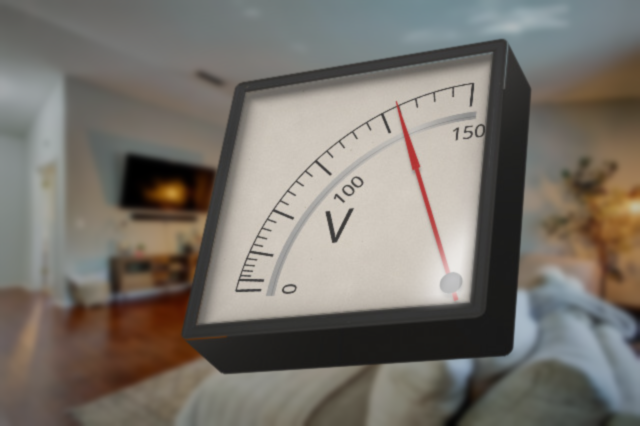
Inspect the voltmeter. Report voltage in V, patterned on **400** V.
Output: **130** V
